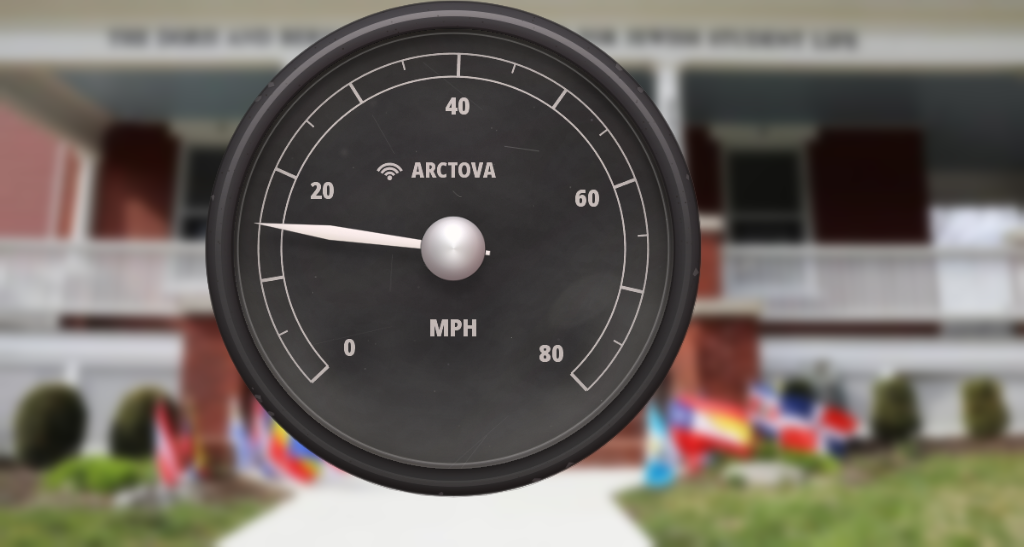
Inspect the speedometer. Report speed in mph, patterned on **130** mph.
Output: **15** mph
